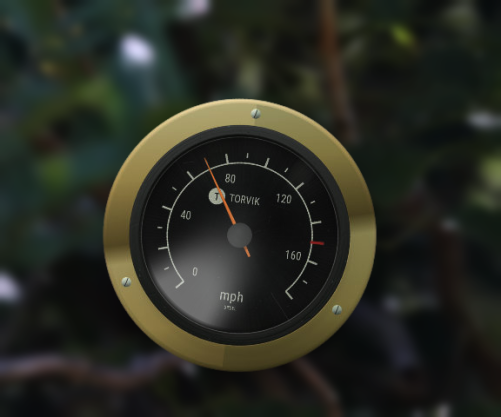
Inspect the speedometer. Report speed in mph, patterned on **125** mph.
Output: **70** mph
